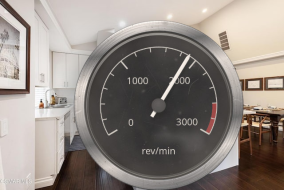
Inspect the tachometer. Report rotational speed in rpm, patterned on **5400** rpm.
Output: **1900** rpm
